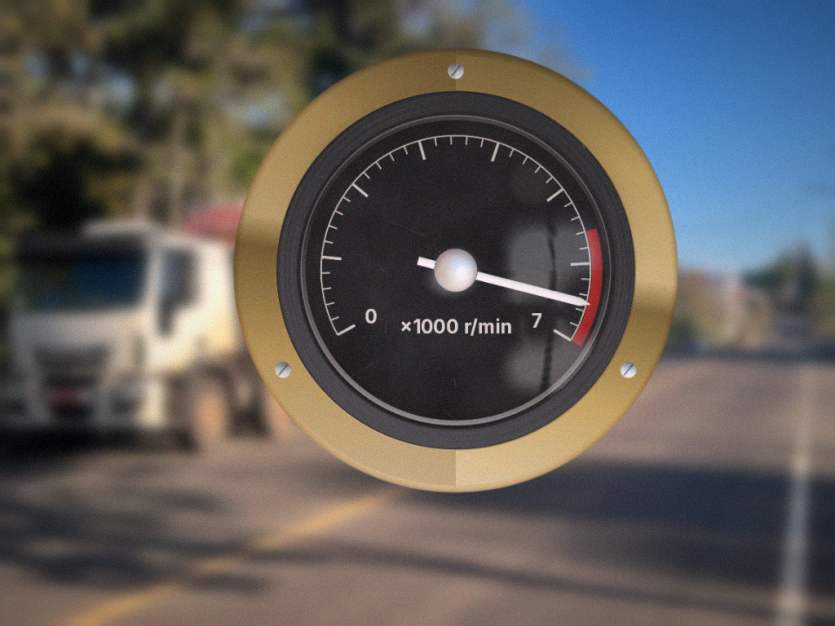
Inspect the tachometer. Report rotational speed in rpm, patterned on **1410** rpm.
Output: **6500** rpm
